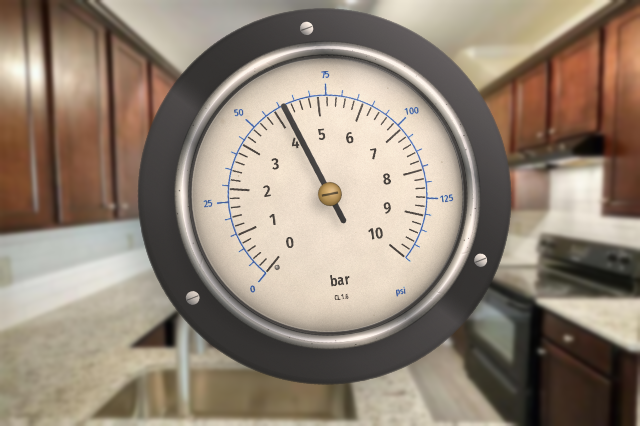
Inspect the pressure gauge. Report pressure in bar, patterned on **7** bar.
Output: **4.2** bar
